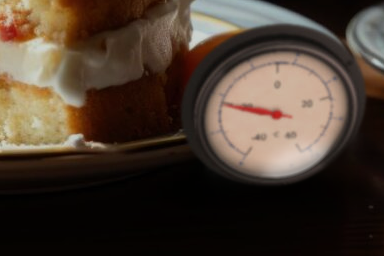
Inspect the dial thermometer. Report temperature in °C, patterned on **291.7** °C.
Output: **-20** °C
